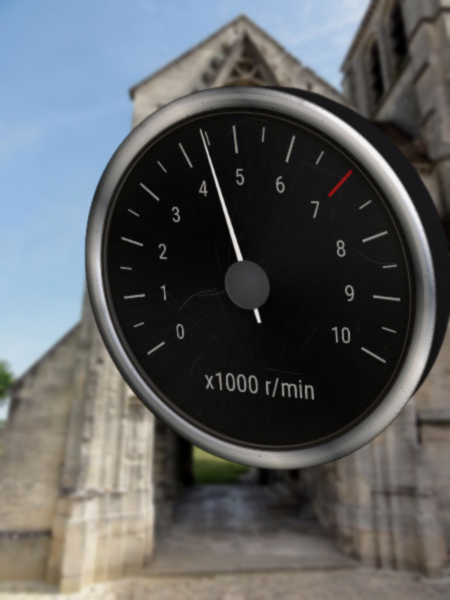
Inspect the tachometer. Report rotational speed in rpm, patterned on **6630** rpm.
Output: **4500** rpm
